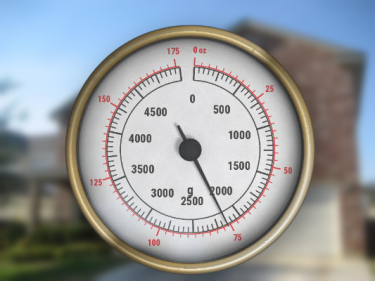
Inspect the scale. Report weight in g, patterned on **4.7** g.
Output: **2150** g
